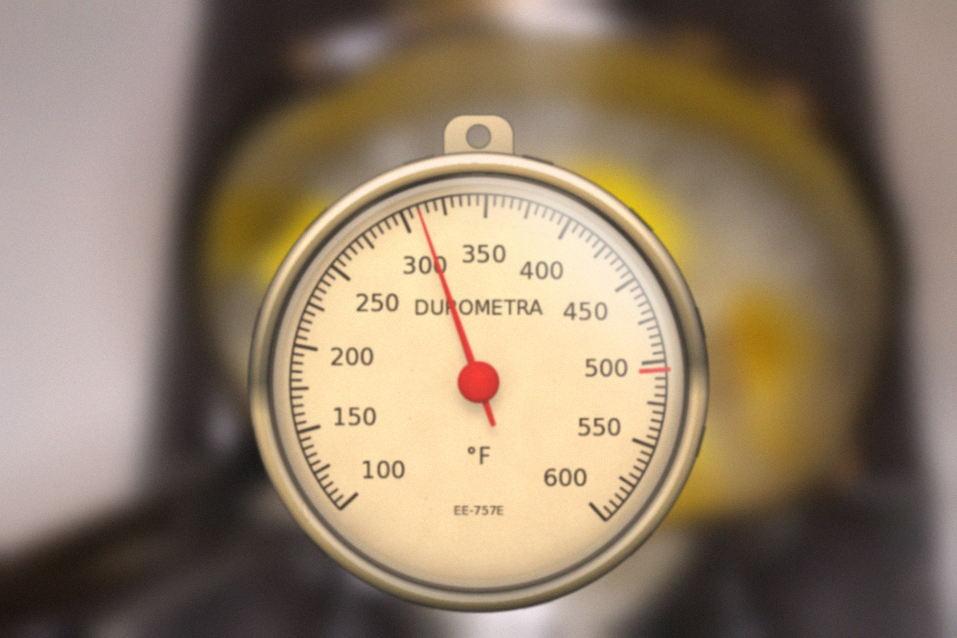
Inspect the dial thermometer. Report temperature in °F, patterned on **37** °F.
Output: **310** °F
